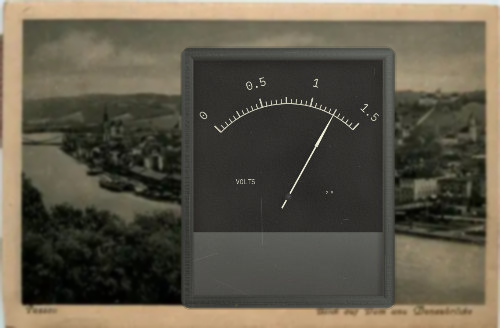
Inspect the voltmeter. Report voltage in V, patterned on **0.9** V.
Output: **1.25** V
